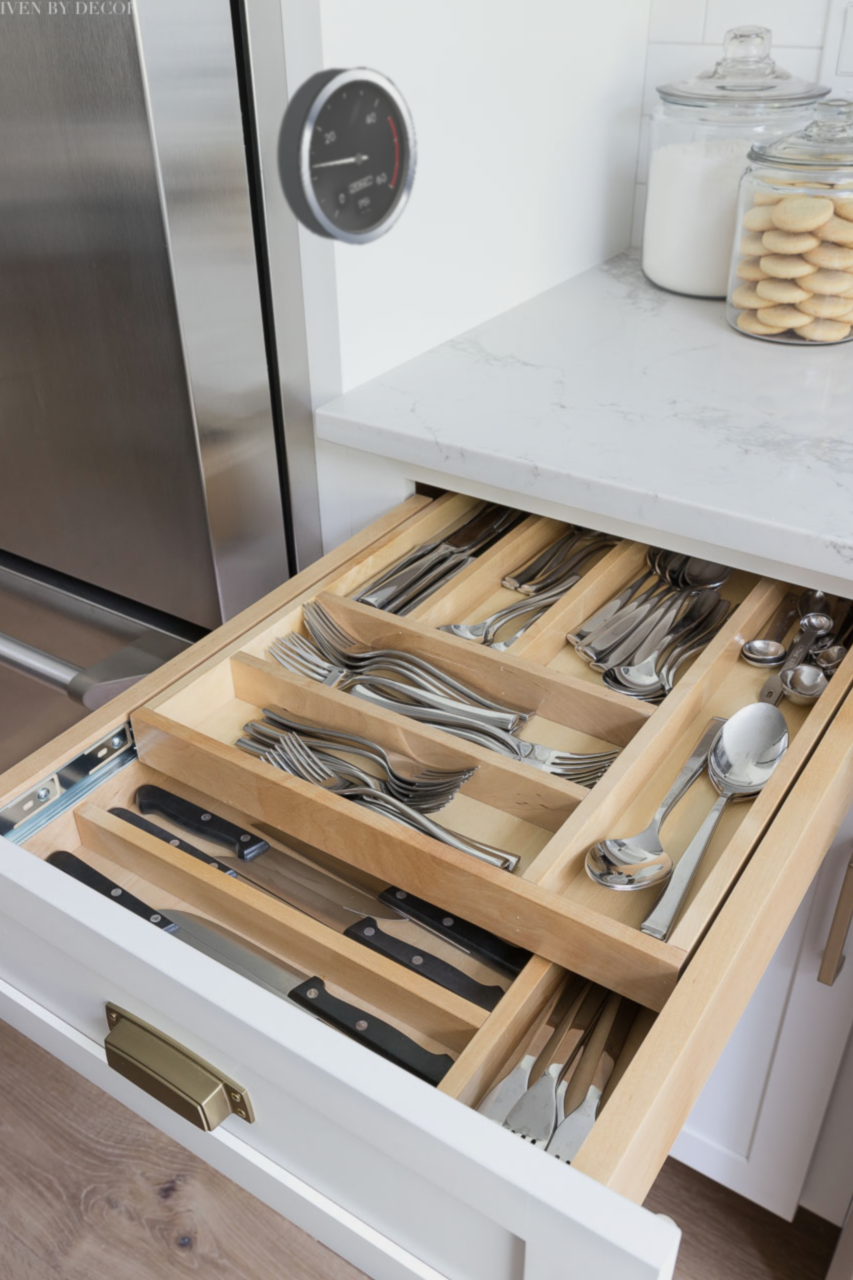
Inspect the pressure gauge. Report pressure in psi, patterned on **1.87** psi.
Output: **12.5** psi
